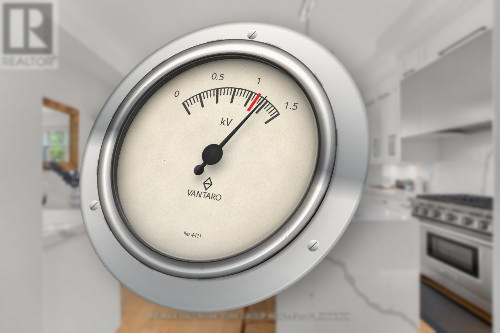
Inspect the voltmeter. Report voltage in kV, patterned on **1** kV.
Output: **1.25** kV
